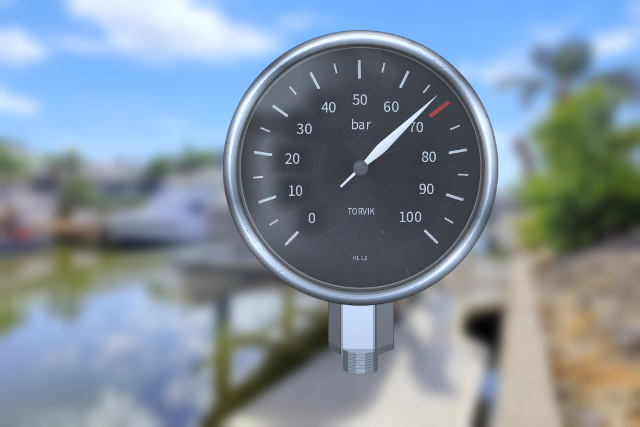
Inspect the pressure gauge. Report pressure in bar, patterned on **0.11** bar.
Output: **67.5** bar
